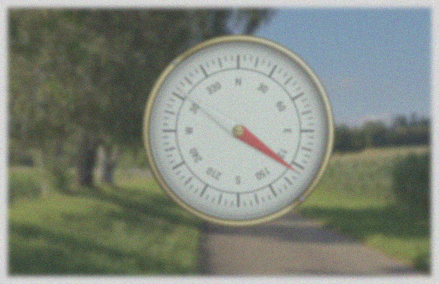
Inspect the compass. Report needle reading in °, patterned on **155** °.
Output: **125** °
